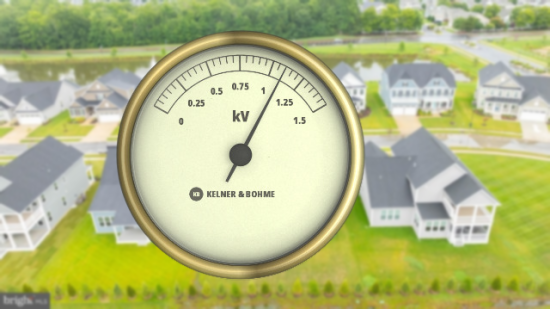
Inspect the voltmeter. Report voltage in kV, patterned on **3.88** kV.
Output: **1.1** kV
